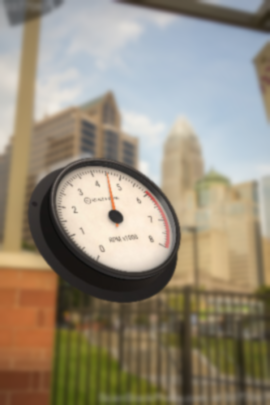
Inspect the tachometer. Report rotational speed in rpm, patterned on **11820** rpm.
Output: **4500** rpm
